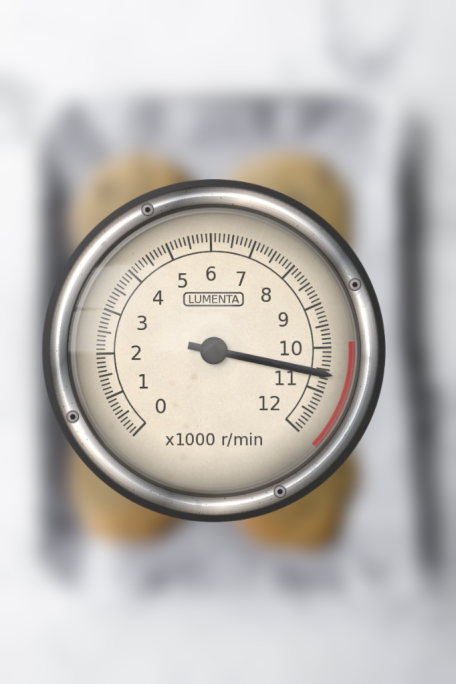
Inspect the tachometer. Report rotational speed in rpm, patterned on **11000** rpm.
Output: **10600** rpm
